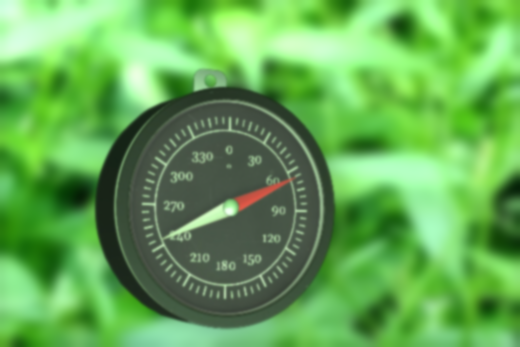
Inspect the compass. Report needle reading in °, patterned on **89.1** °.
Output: **65** °
